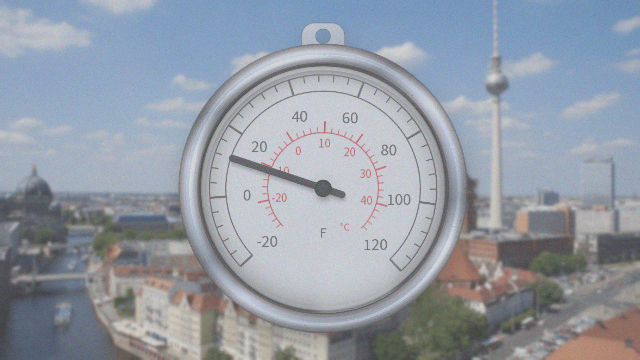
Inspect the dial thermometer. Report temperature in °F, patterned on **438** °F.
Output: **12** °F
